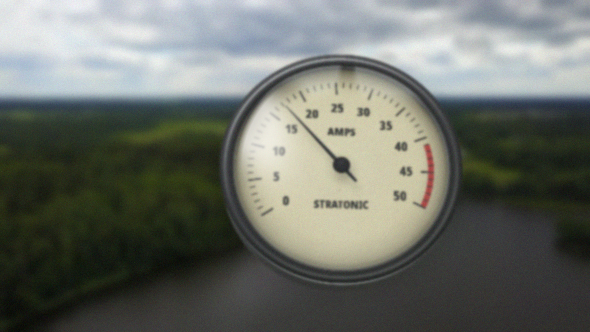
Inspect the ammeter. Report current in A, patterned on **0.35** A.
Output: **17** A
